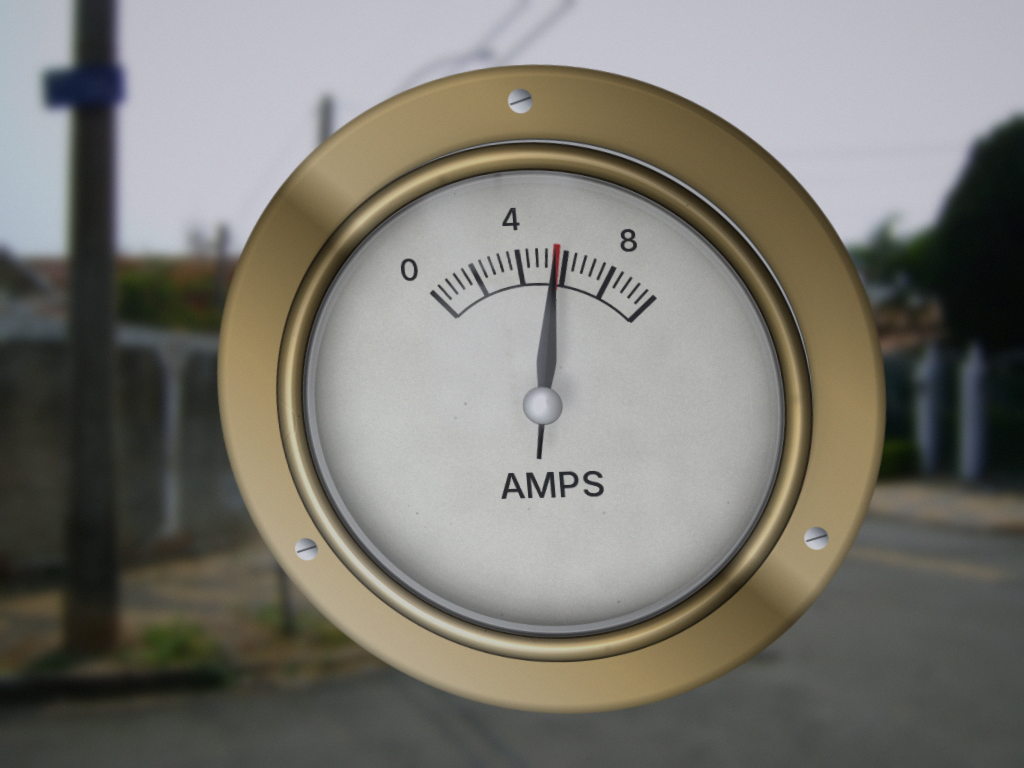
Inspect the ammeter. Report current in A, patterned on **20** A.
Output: **5.6** A
